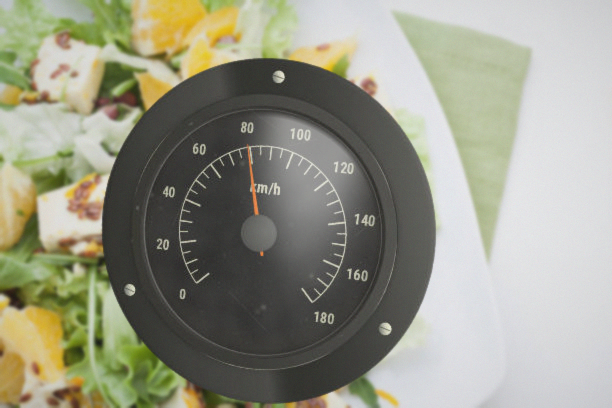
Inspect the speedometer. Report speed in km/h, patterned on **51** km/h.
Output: **80** km/h
